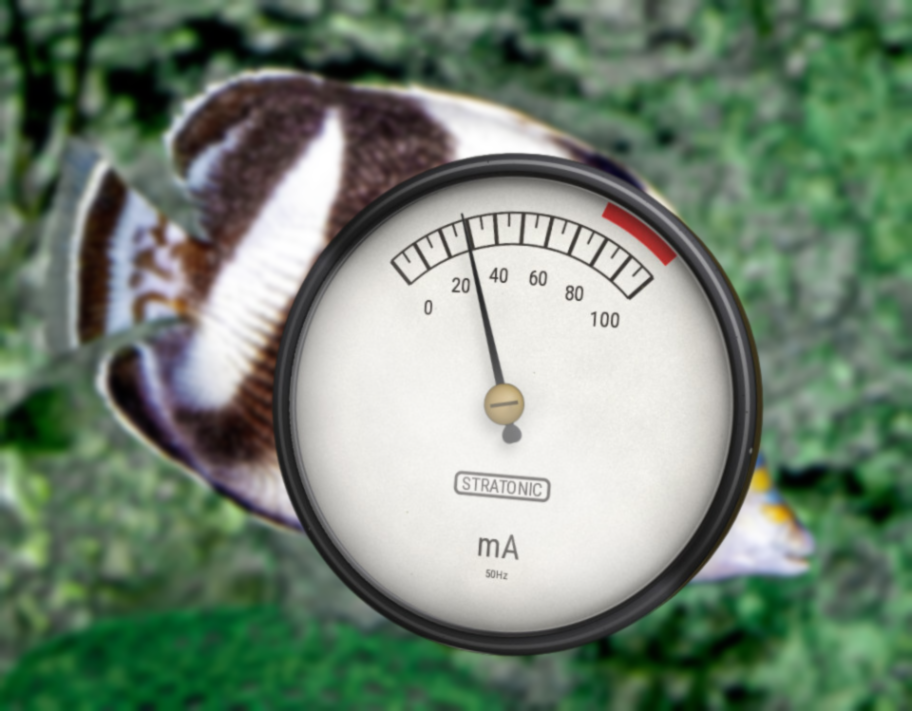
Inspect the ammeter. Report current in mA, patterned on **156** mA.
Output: **30** mA
